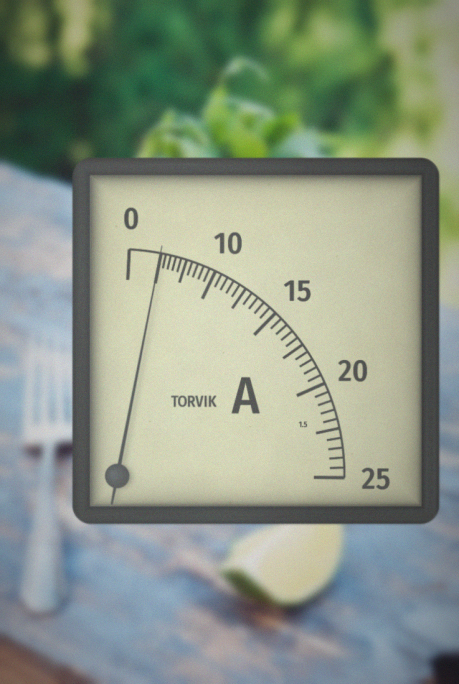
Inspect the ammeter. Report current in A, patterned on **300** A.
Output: **5** A
